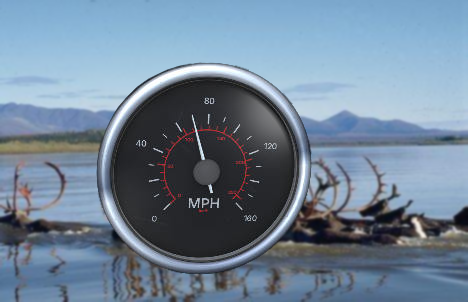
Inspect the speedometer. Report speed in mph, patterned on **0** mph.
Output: **70** mph
